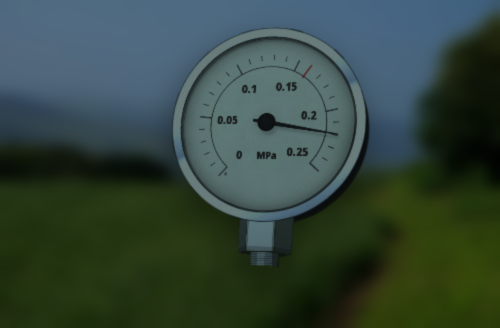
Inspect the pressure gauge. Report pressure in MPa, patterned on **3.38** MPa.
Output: **0.22** MPa
